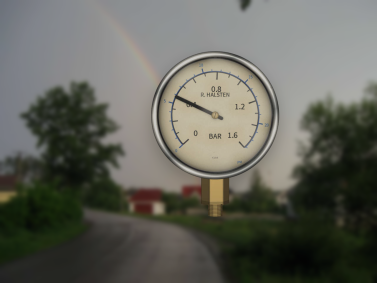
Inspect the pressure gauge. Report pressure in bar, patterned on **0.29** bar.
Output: **0.4** bar
